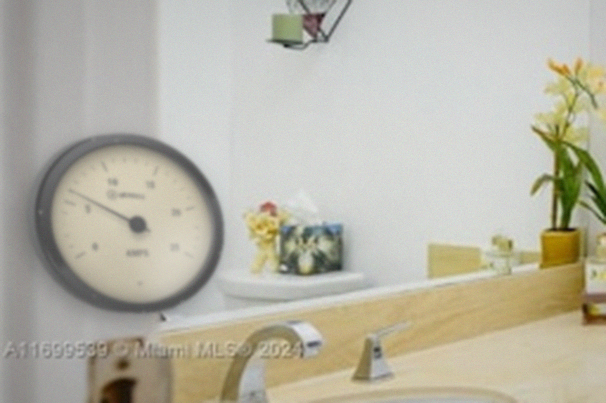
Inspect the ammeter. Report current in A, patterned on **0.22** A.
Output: **6** A
